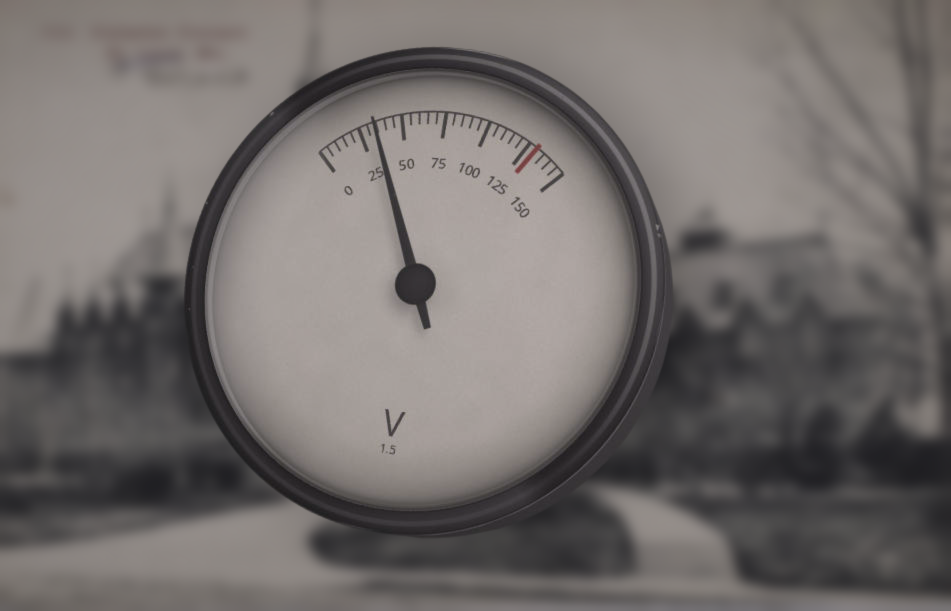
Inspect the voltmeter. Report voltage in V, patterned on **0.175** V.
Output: **35** V
